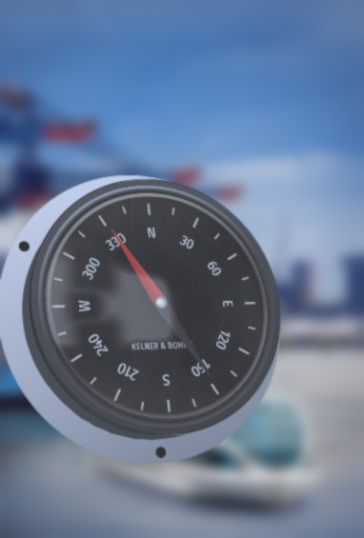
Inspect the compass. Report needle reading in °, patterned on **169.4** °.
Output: **330** °
